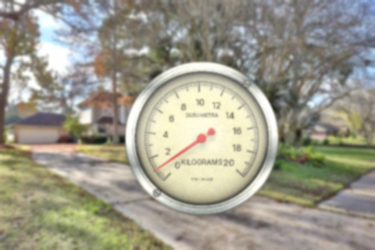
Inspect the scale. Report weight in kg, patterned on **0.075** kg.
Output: **1** kg
